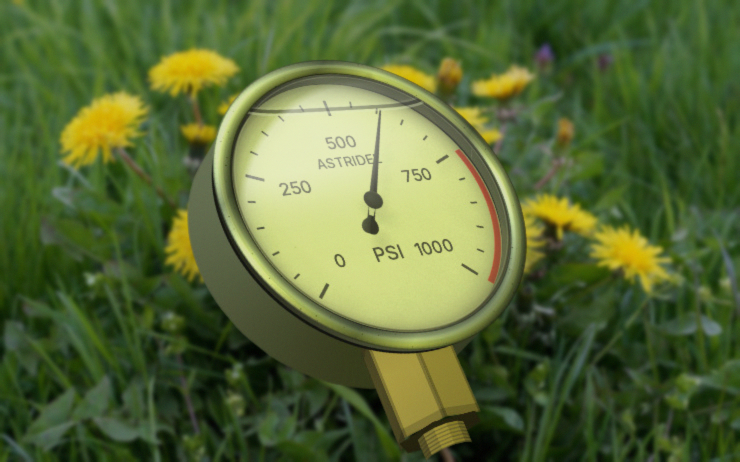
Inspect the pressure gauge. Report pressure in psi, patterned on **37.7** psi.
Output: **600** psi
